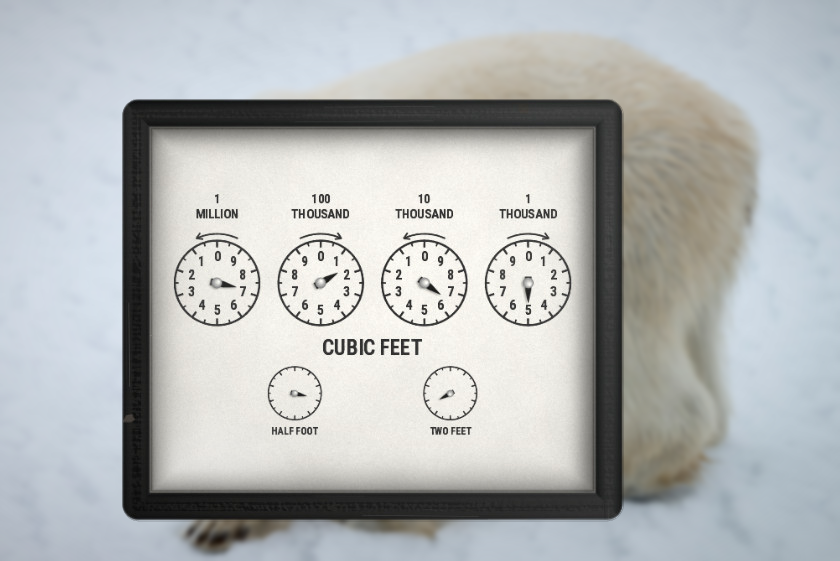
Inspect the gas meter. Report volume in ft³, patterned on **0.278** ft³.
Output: **716500** ft³
